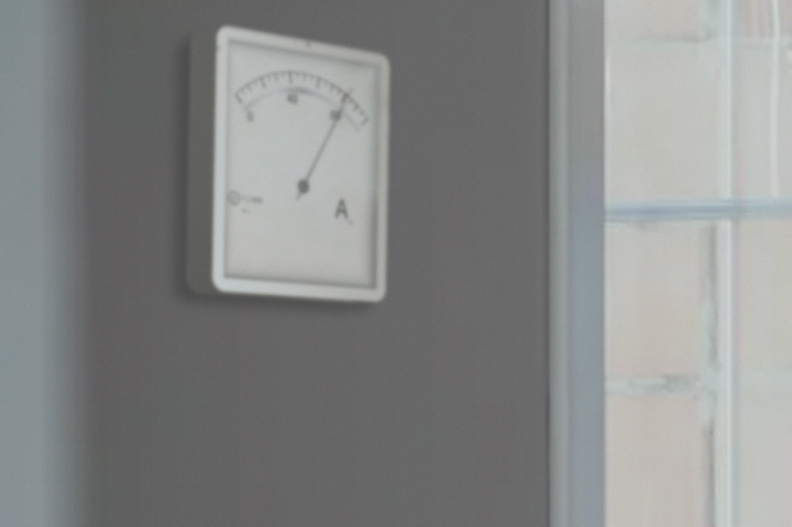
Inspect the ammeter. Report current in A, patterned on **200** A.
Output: **80** A
